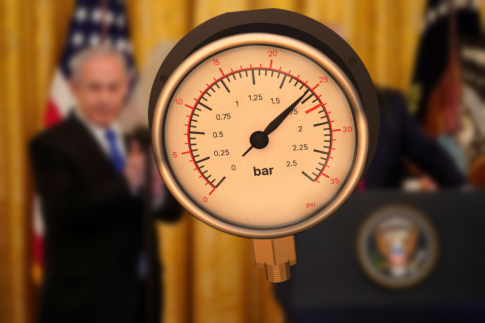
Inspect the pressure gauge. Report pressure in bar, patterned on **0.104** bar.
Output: **1.7** bar
